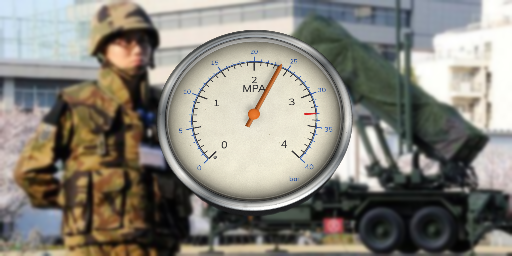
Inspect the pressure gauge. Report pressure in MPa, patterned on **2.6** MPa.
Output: **2.4** MPa
